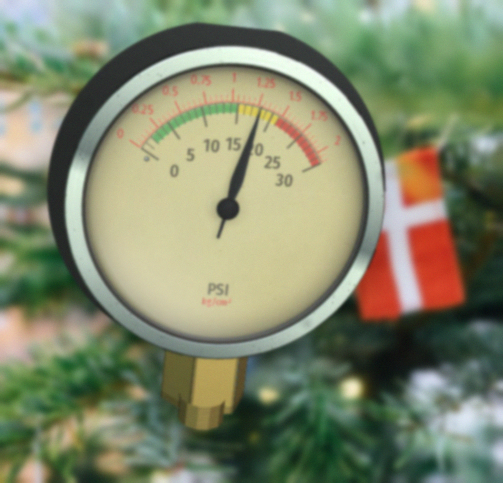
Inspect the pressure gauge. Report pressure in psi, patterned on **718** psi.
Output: **18** psi
